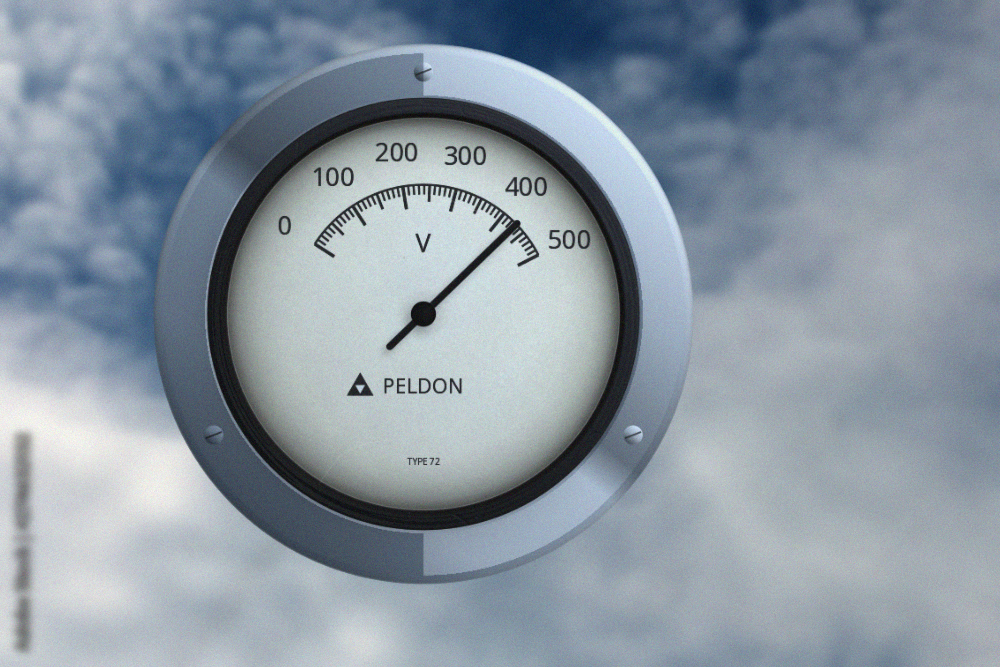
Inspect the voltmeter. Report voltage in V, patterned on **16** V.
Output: **430** V
